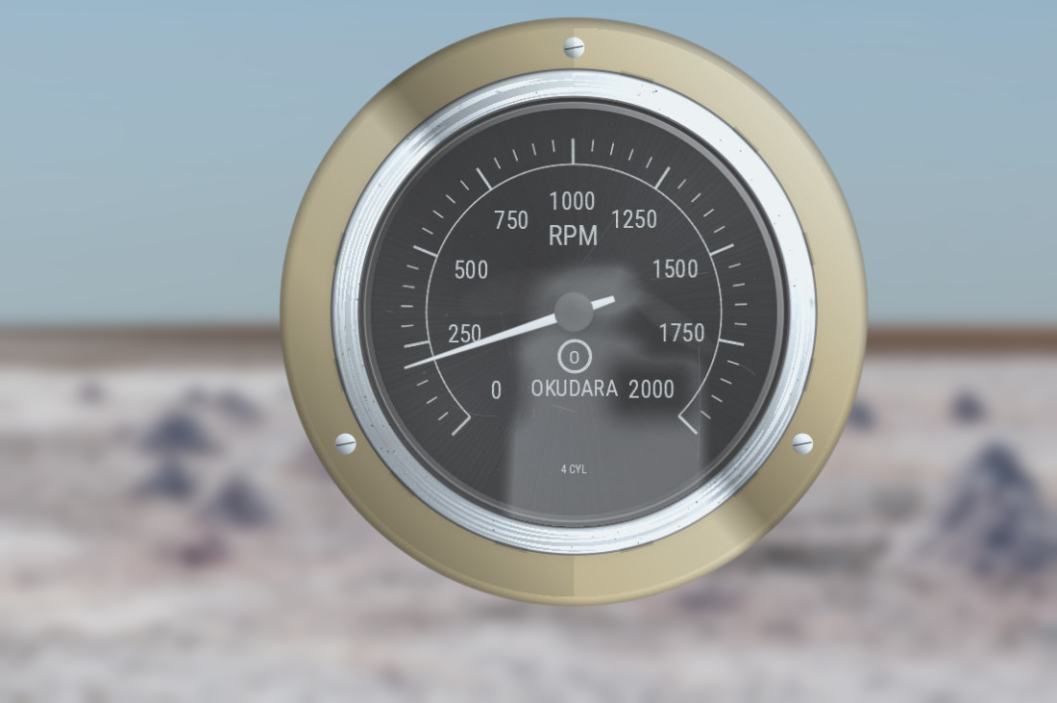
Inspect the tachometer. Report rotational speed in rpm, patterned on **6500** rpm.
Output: **200** rpm
